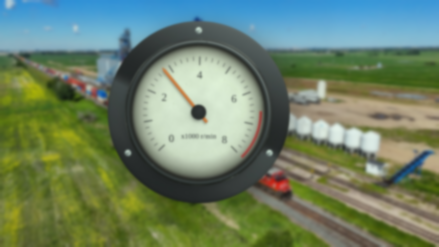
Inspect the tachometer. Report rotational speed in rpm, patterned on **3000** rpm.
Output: **2800** rpm
